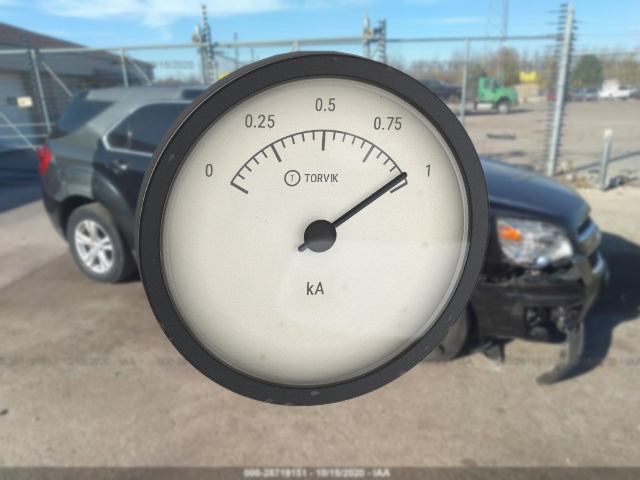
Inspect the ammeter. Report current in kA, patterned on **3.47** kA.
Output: **0.95** kA
